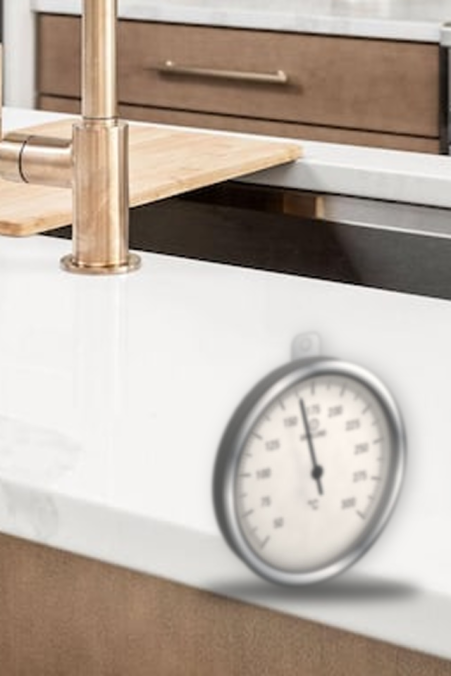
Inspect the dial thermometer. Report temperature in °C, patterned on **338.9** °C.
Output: **162.5** °C
